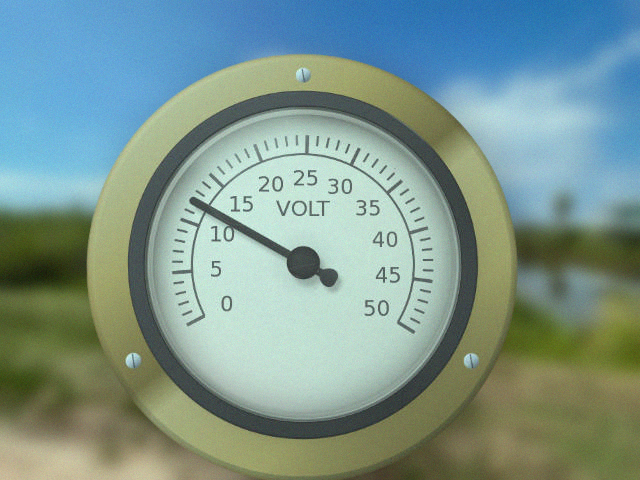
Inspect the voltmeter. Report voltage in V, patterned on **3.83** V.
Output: **12** V
